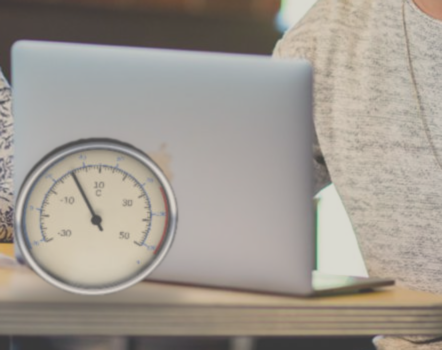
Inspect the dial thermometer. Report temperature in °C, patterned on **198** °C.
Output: **0** °C
